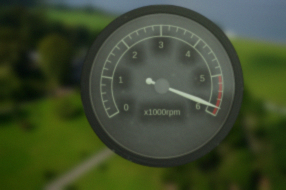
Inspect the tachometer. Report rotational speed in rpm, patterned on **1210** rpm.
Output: **5800** rpm
